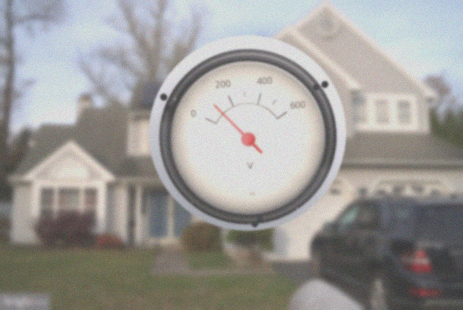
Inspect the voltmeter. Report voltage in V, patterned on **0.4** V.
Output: **100** V
